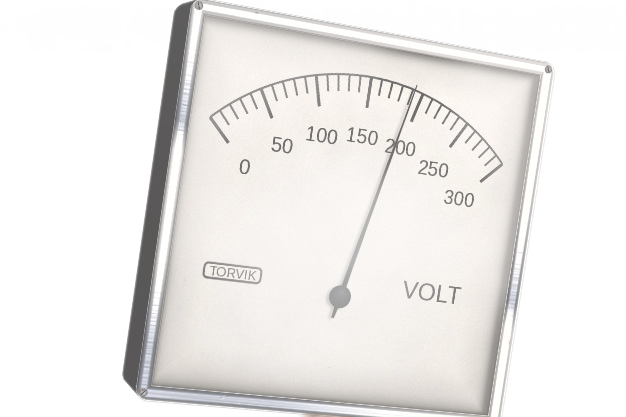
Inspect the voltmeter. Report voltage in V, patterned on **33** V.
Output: **190** V
